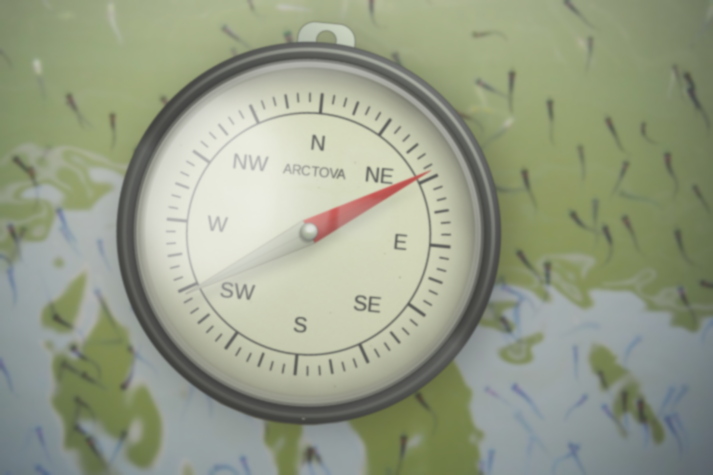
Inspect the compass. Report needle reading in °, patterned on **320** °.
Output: **57.5** °
